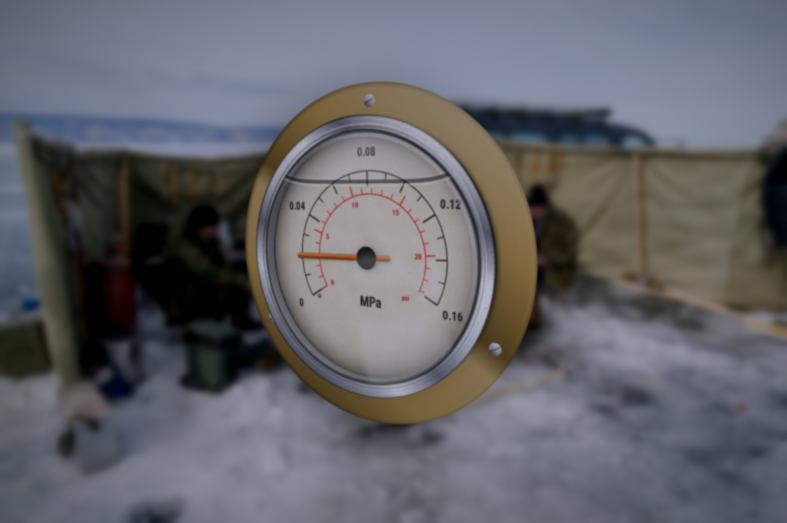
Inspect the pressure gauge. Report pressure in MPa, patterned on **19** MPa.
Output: **0.02** MPa
